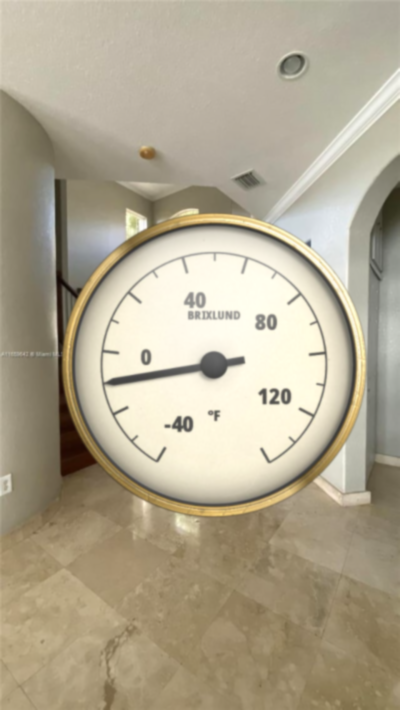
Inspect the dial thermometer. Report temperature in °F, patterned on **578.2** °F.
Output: **-10** °F
